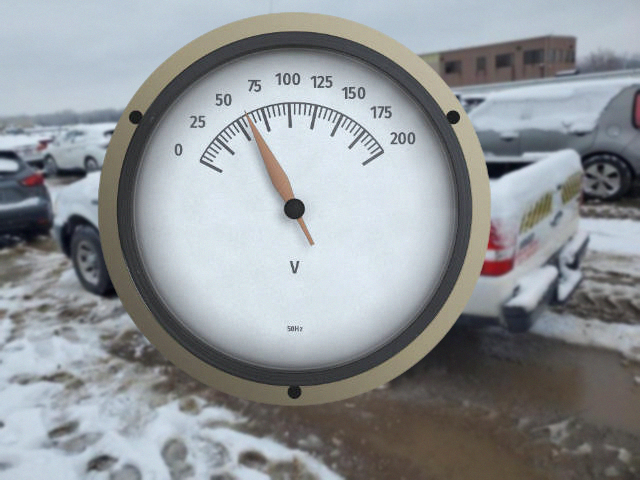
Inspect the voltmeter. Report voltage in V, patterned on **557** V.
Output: **60** V
